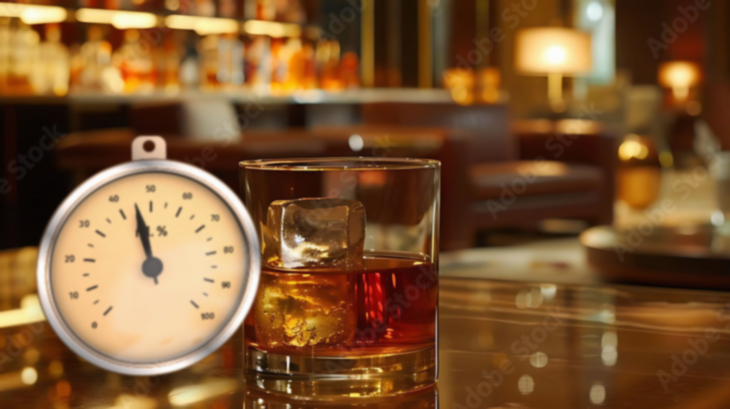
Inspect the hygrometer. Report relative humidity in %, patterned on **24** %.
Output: **45** %
